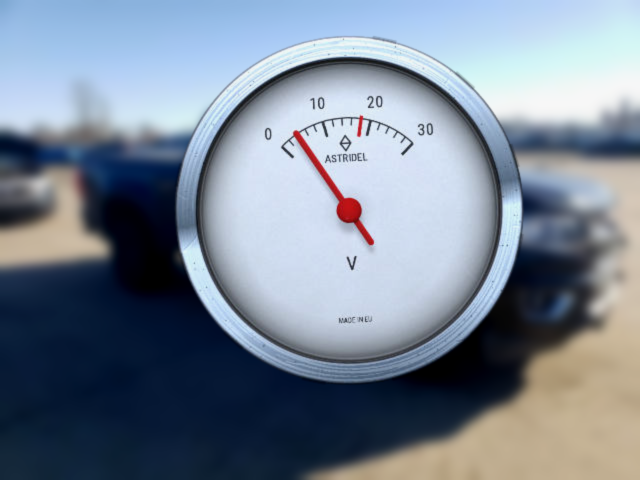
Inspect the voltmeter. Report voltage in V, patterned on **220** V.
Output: **4** V
